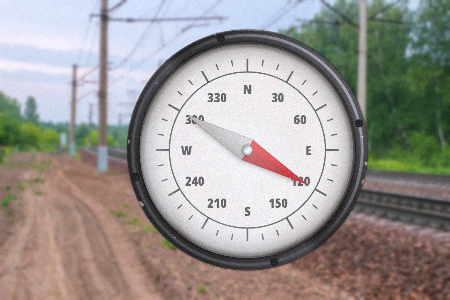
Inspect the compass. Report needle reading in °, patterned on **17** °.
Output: **120** °
